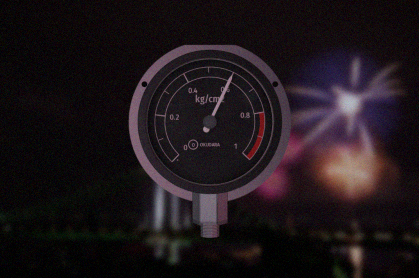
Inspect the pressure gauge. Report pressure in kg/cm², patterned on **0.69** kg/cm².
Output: **0.6** kg/cm²
